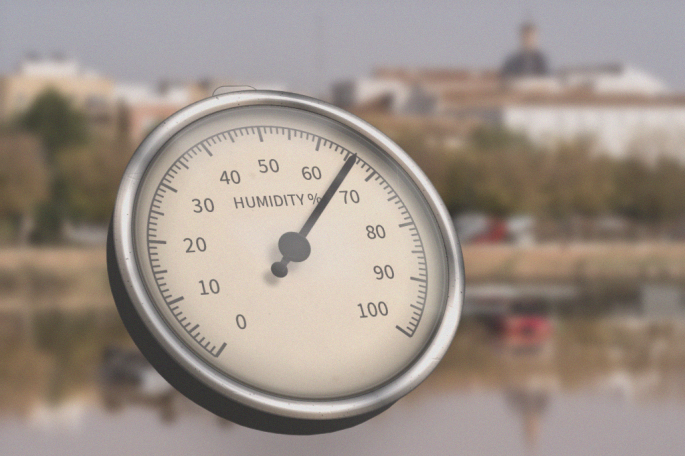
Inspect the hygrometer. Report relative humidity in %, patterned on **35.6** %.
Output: **66** %
